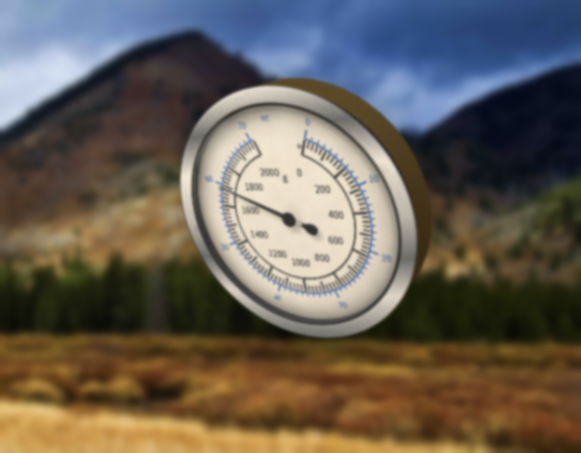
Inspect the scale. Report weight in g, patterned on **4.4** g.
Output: **1700** g
